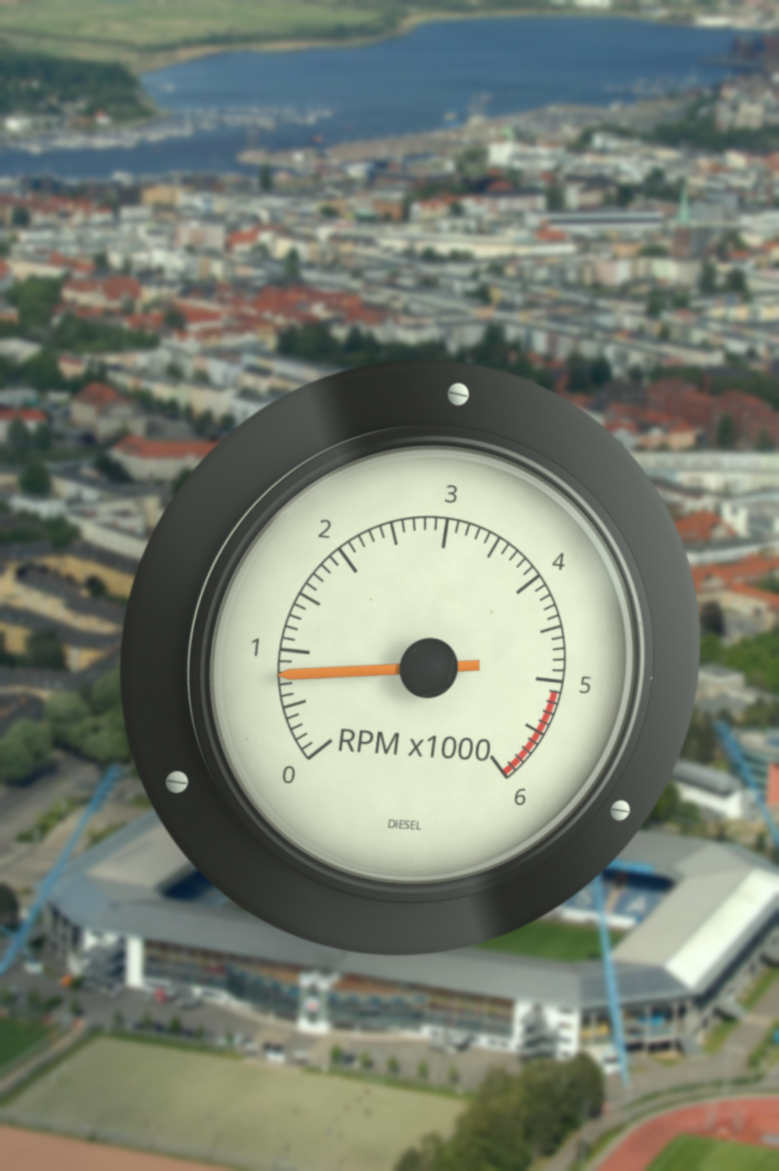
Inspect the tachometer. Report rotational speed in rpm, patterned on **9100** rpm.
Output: **800** rpm
